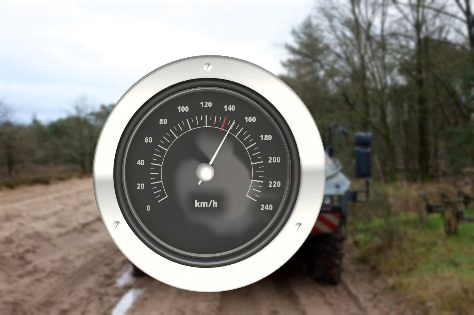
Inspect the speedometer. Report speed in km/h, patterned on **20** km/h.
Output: **150** km/h
